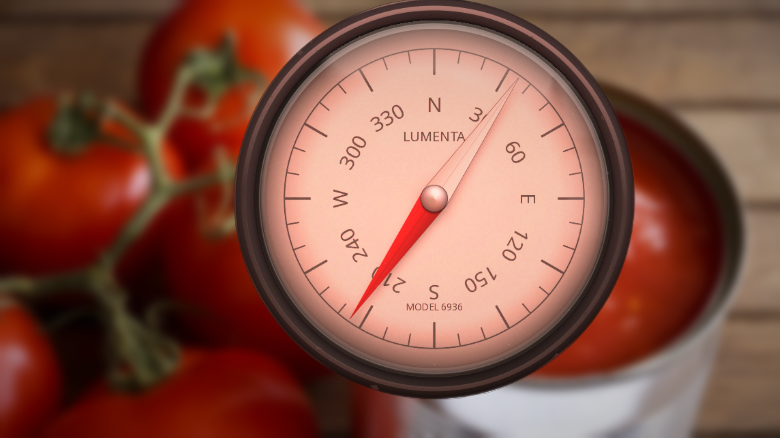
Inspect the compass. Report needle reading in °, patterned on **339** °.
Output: **215** °
